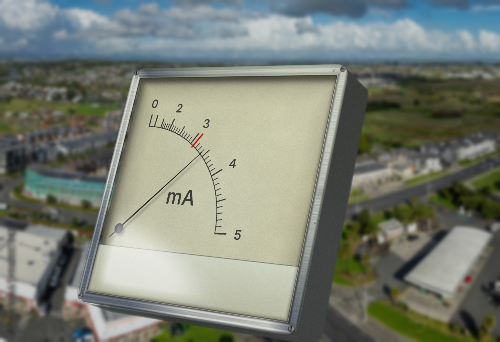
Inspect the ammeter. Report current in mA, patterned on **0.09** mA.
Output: **3.5** mA
